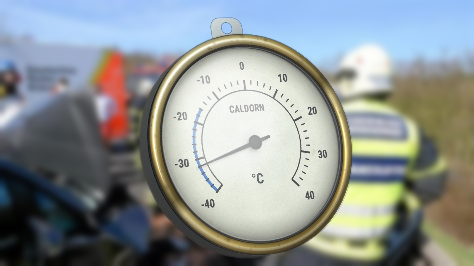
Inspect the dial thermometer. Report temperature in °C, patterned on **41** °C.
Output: **-32** °C
